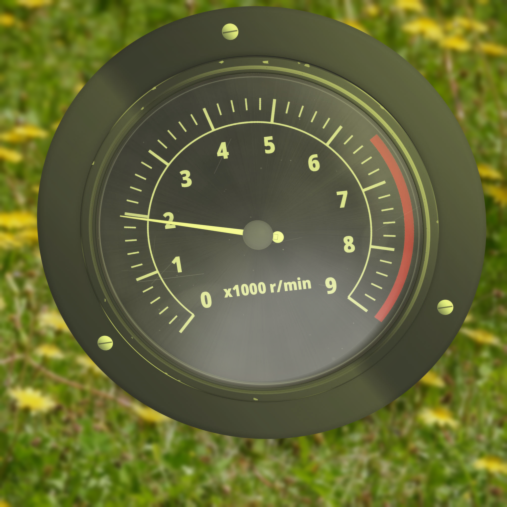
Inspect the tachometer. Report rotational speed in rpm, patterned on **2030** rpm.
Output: **2000** rpm
